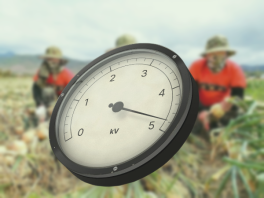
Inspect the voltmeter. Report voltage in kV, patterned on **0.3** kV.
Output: **4.8** kV
